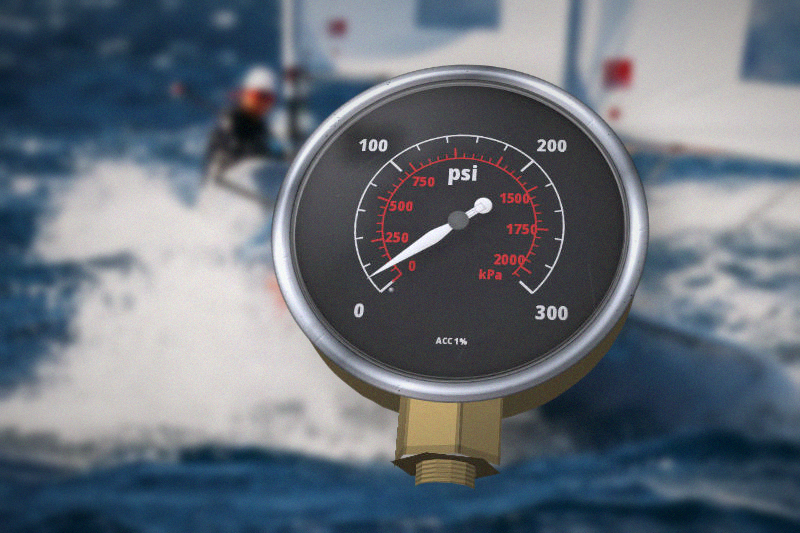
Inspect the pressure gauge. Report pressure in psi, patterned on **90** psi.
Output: **10** psi
